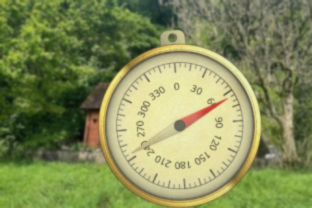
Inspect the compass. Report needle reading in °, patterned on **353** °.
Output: **65** °
